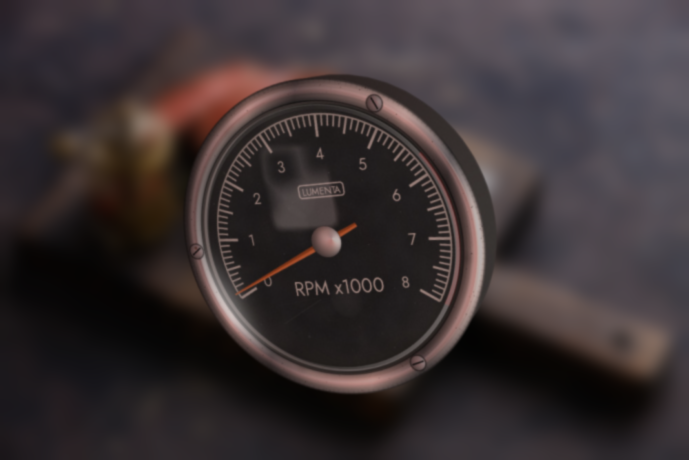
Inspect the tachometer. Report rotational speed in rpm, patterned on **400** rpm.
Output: **100** rpm
